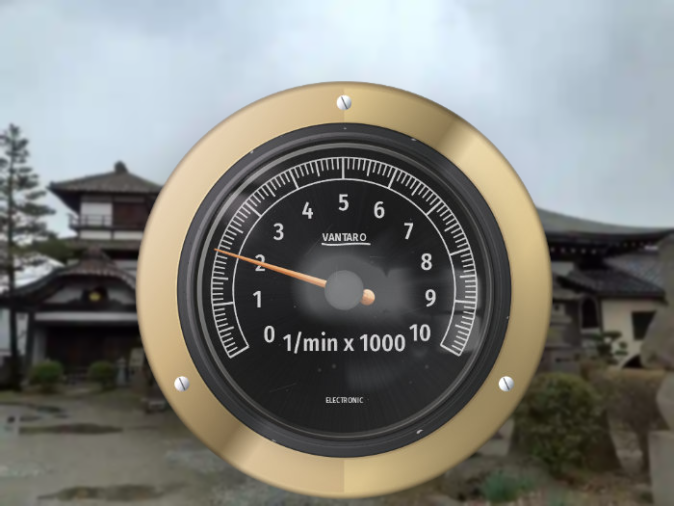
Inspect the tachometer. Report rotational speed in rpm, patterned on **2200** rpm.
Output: **2000** rpm
